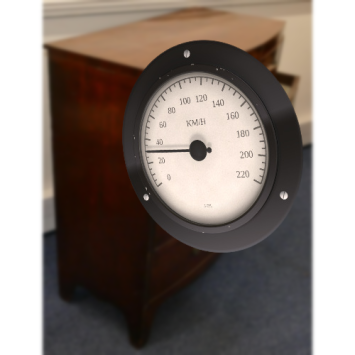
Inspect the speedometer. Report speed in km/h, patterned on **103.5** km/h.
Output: **30** km/h
